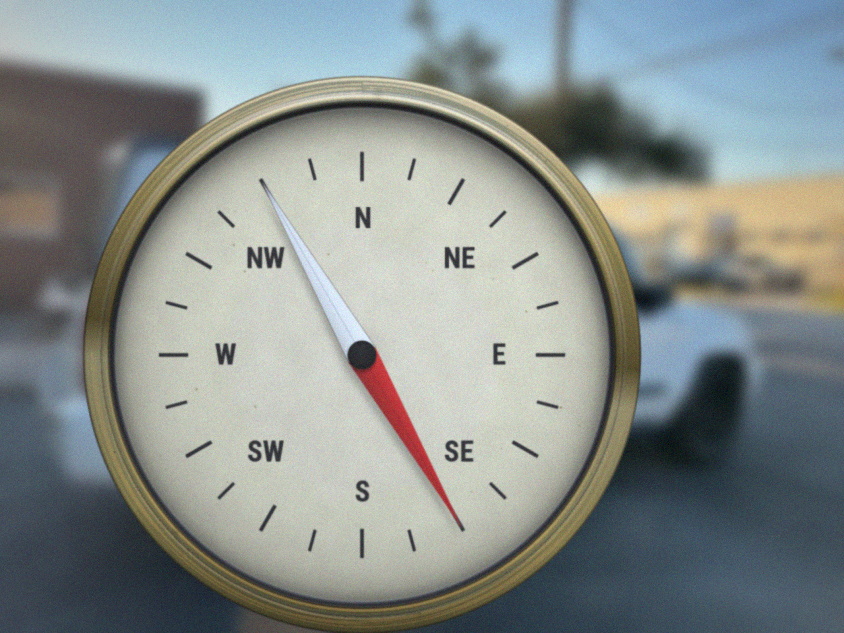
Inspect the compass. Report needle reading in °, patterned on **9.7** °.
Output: **150** °
